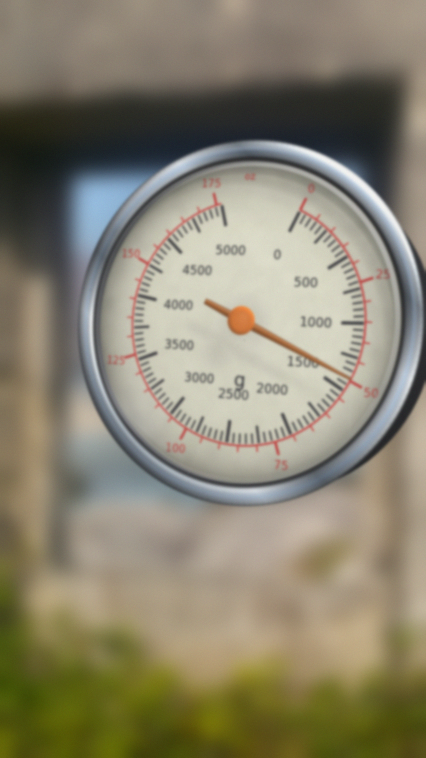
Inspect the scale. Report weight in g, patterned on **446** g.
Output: **1400** g
